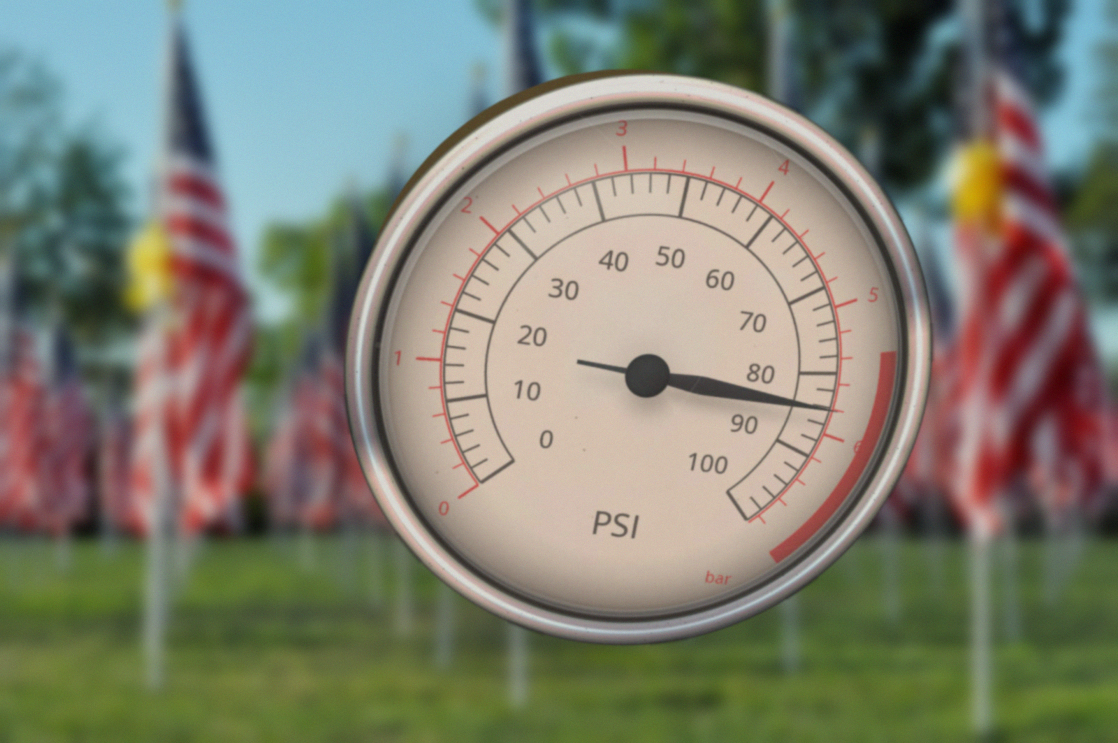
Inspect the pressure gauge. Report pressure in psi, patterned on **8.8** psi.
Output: **84** psi
